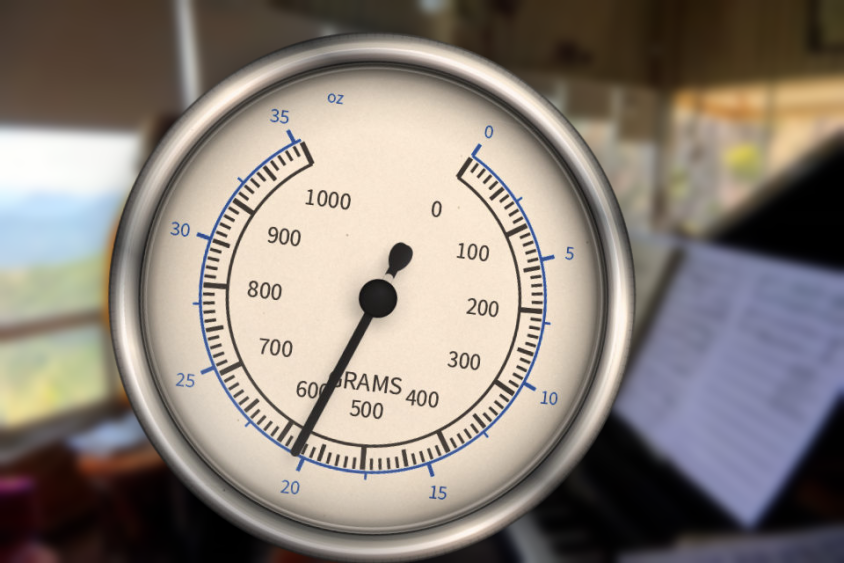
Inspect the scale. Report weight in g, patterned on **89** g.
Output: **580** g
